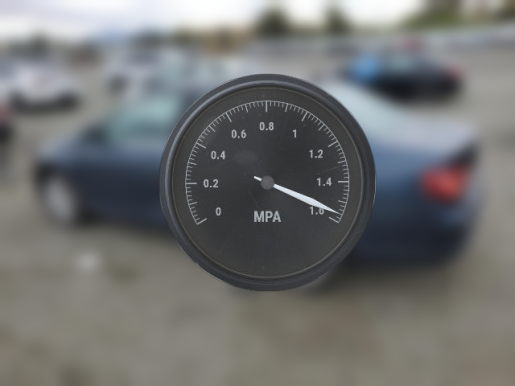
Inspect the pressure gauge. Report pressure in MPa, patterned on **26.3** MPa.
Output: **1.56** MPa
